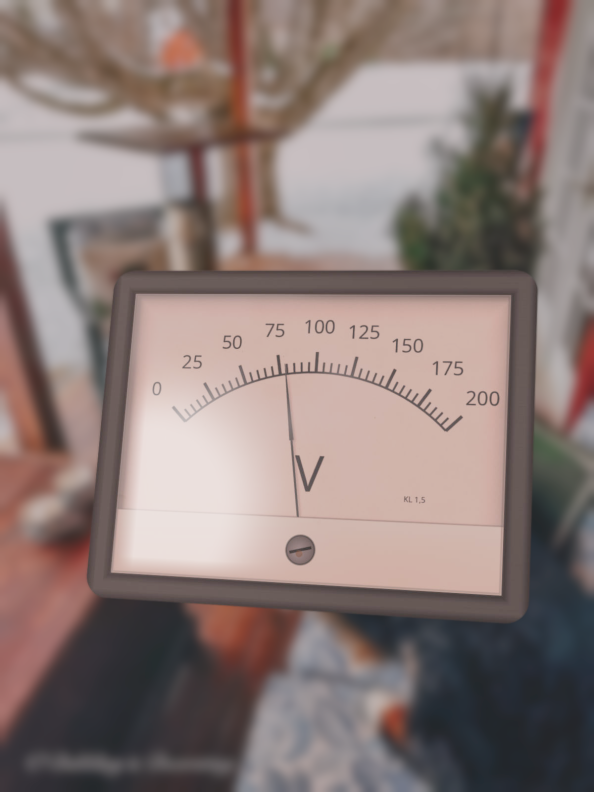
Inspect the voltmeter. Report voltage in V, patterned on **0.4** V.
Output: **80** V
